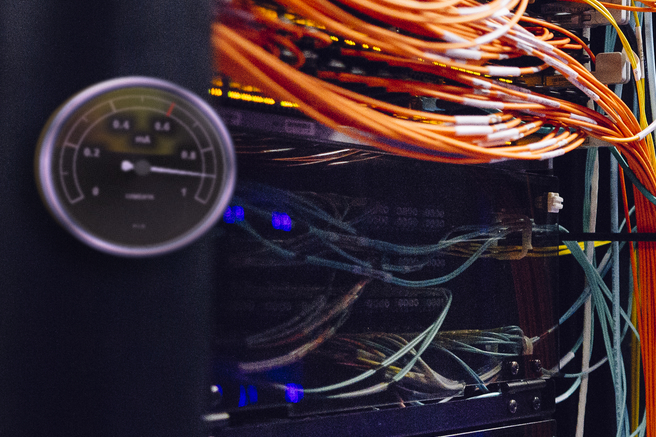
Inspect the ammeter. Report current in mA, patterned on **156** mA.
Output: **0.9** mA
